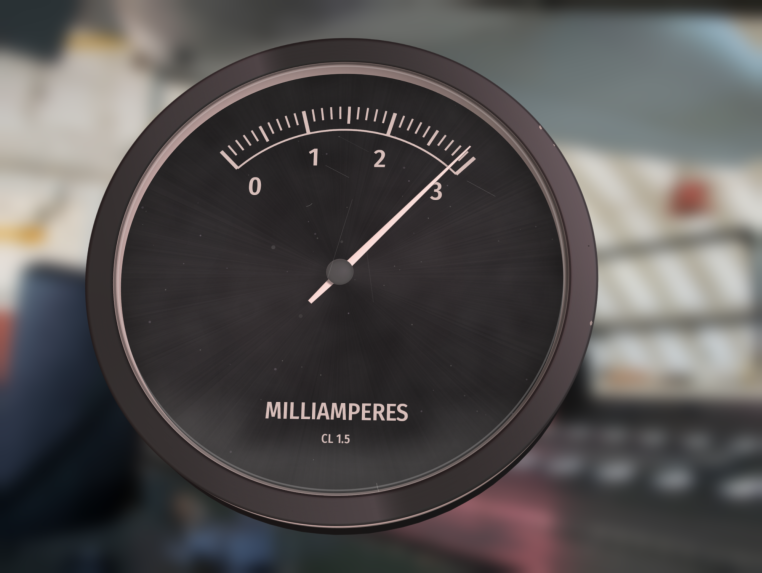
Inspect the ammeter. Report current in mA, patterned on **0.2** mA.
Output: **2.9** mA
